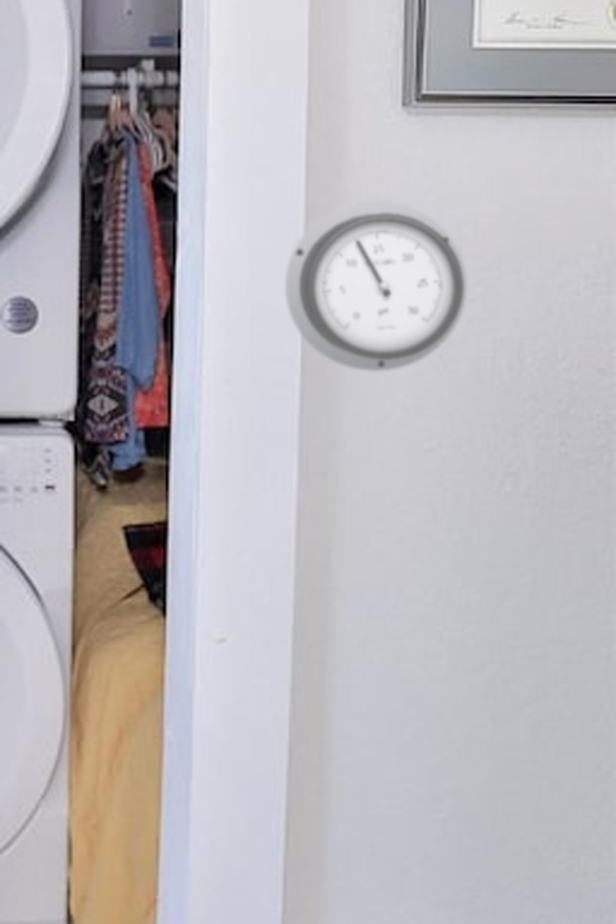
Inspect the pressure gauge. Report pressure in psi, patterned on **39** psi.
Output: **12.5** psi
